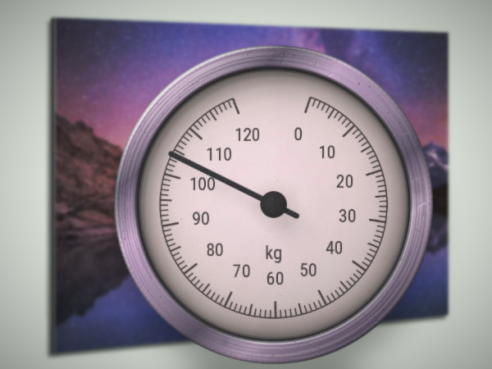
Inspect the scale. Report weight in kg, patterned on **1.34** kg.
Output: **104** kg
